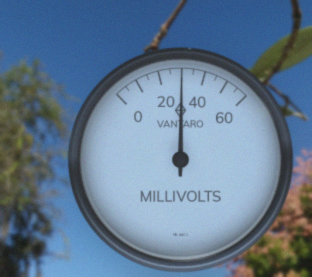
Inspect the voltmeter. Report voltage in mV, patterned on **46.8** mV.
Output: **30** mV
